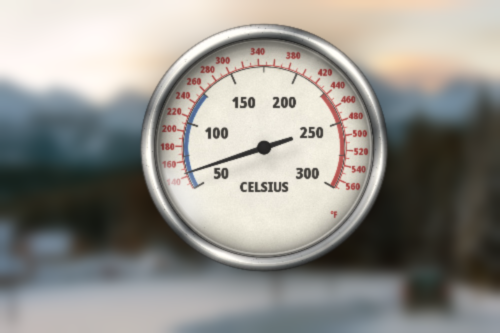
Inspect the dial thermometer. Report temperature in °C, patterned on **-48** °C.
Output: **62.5** °C
